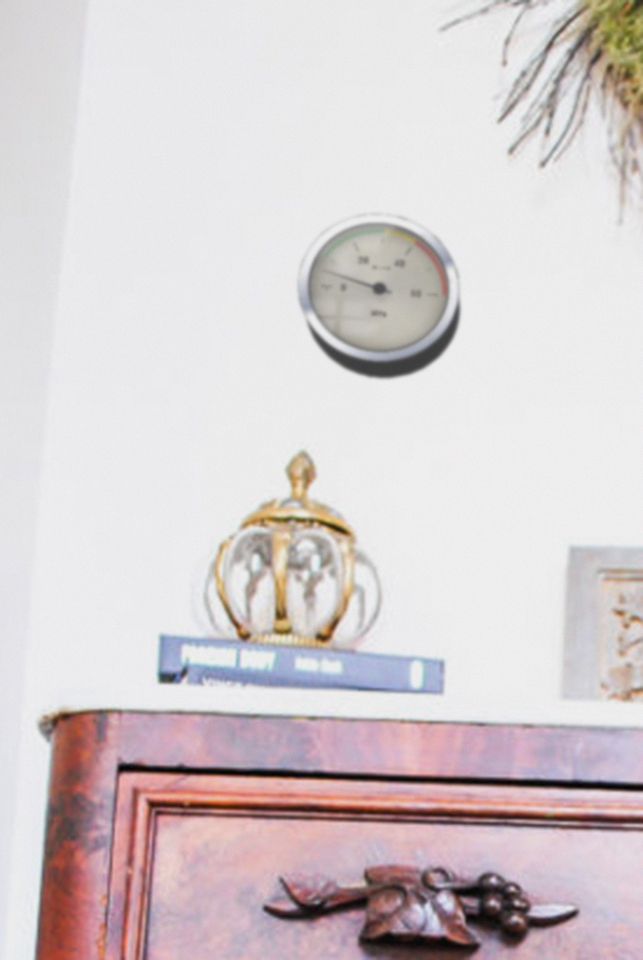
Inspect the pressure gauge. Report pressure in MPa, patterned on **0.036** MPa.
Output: **5** MPa
